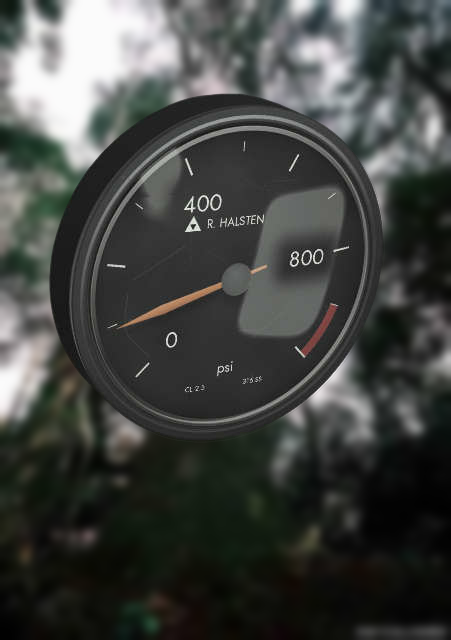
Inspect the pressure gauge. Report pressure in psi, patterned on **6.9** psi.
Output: **100** psi
